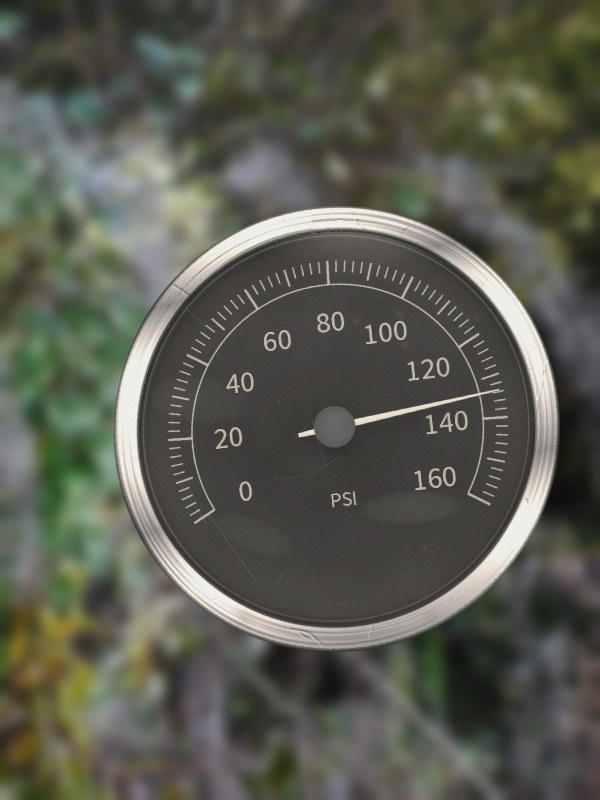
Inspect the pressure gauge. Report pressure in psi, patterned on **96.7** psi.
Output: **134** psi
